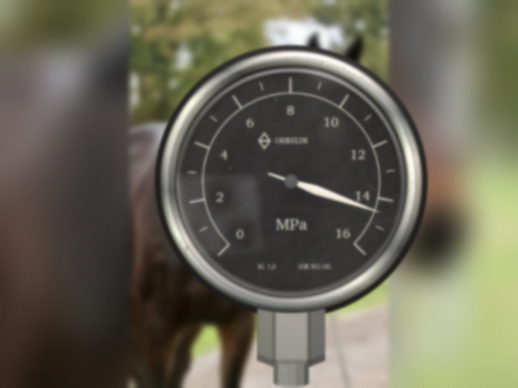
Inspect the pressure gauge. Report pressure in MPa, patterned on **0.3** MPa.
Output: **14.5** MPa
